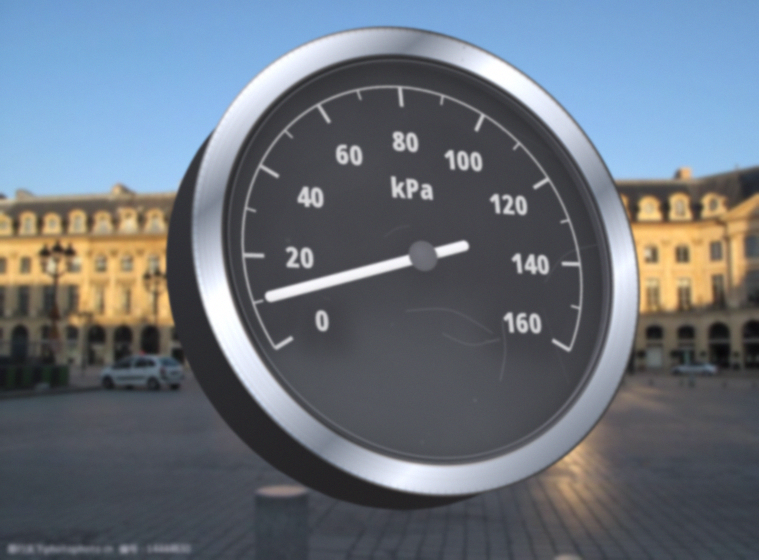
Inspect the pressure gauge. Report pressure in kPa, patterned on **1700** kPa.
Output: **10** kPa
